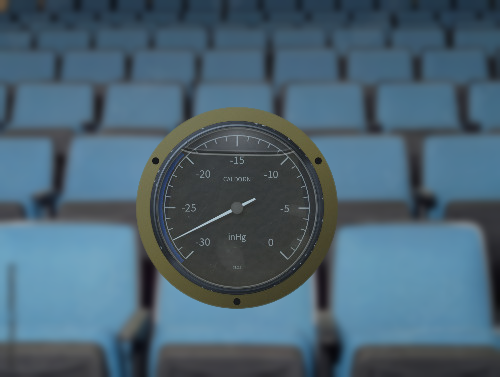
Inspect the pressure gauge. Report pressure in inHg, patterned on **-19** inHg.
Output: **-28** inHg
